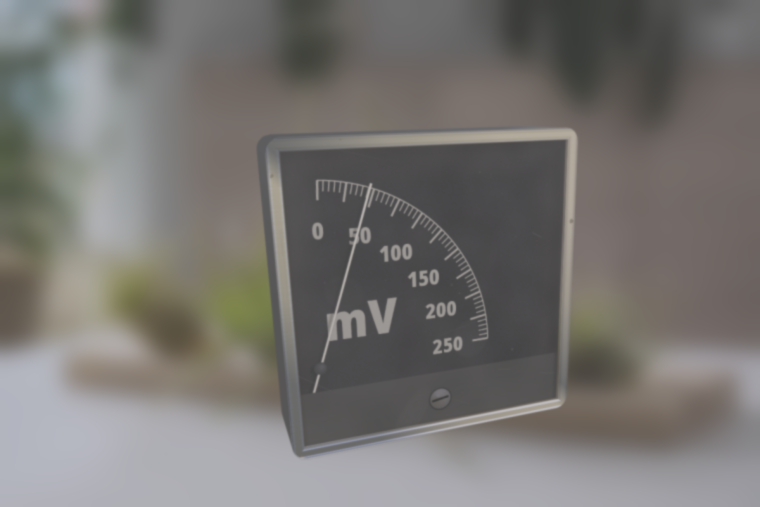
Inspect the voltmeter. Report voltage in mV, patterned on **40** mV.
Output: **45** mV
